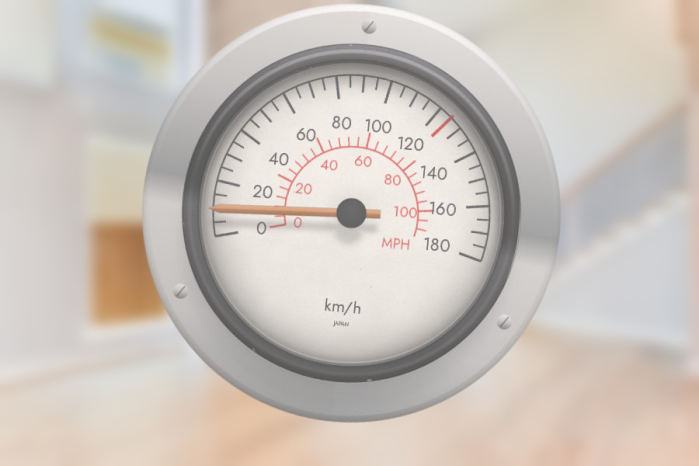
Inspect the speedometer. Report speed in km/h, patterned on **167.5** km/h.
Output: **10** km/h
